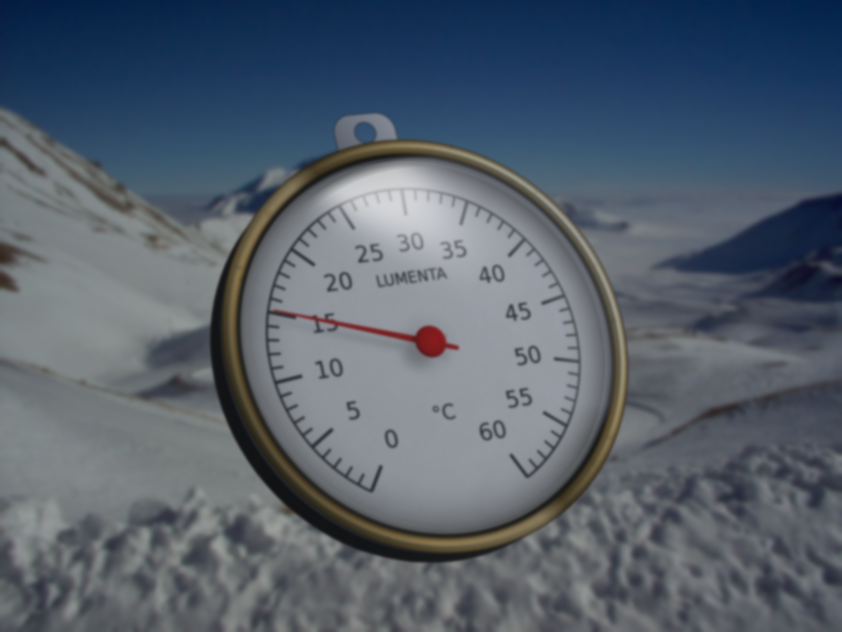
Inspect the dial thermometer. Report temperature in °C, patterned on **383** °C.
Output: **15** °C
